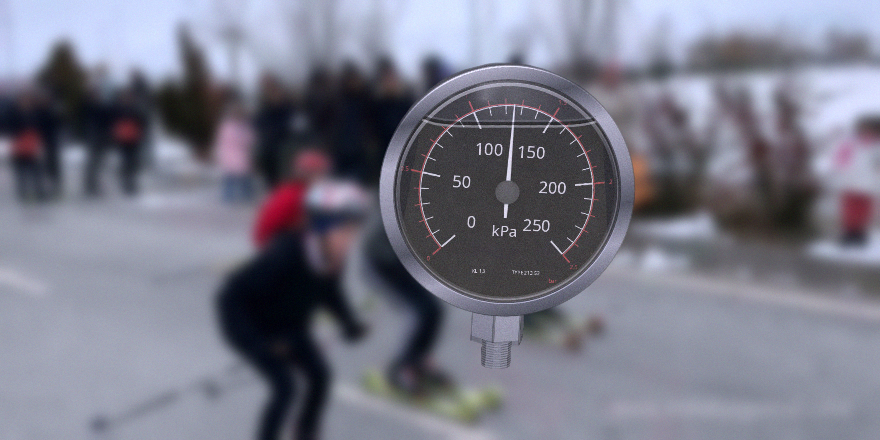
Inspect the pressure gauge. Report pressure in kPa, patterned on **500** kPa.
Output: **125** kPa
